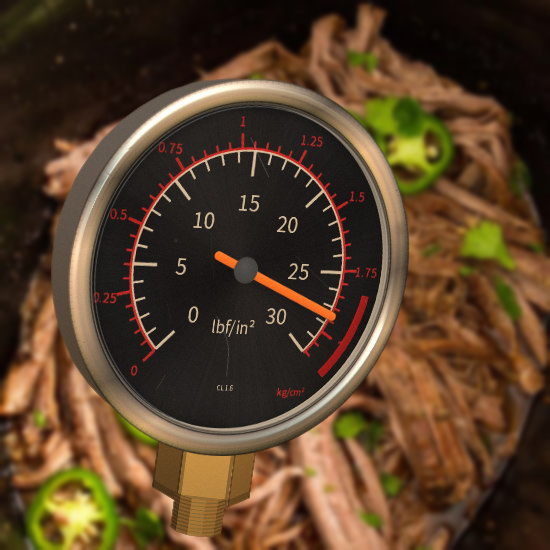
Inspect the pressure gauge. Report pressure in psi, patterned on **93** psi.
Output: **27.5** psi
